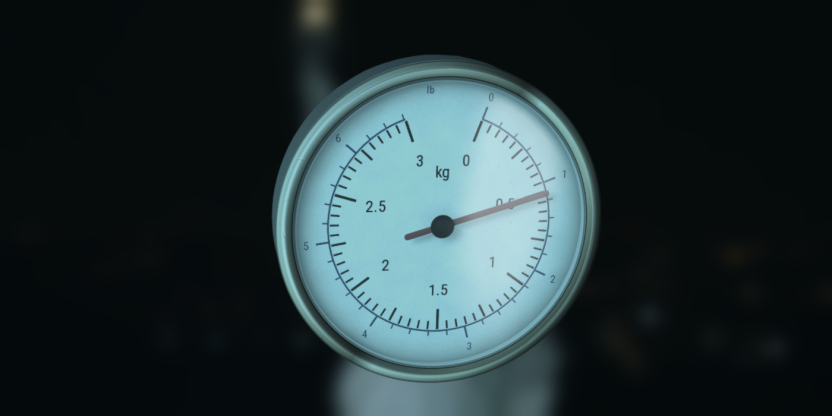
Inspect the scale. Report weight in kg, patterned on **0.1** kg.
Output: **0.5** kg
